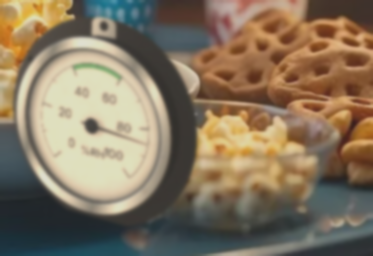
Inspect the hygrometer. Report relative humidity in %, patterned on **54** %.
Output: **85** %
